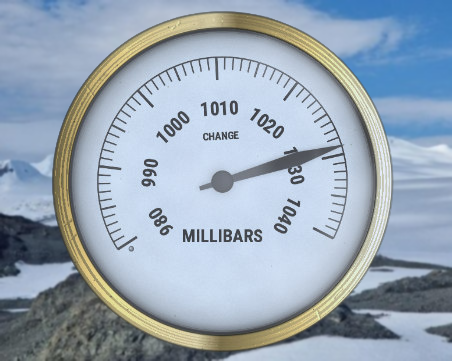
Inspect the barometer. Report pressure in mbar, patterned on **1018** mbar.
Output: **1029** mbar
